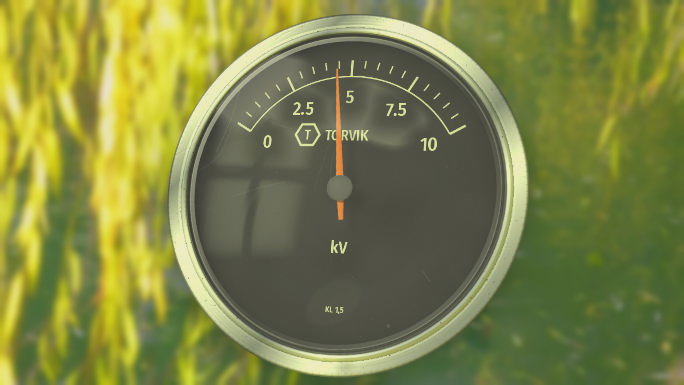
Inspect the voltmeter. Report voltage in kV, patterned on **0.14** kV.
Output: **4.5** kV
